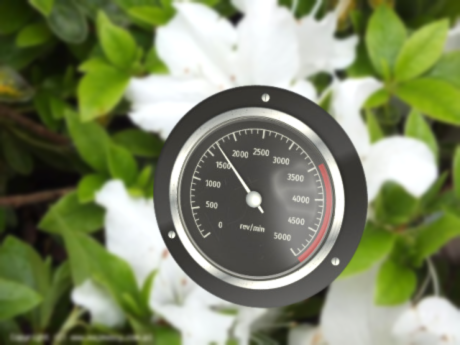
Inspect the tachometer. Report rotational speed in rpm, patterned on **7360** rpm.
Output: **1700** rpm
